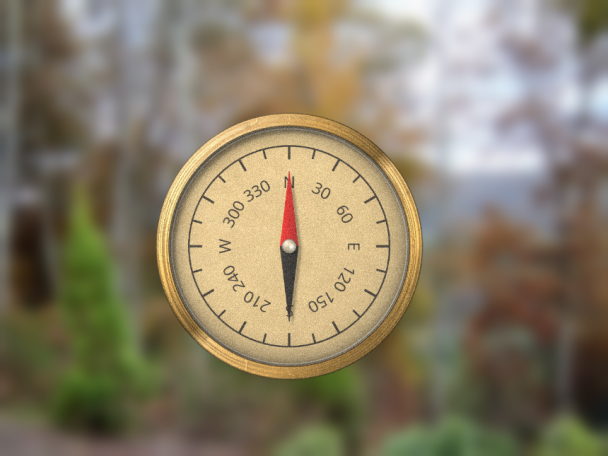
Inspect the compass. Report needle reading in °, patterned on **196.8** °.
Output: **0** °
